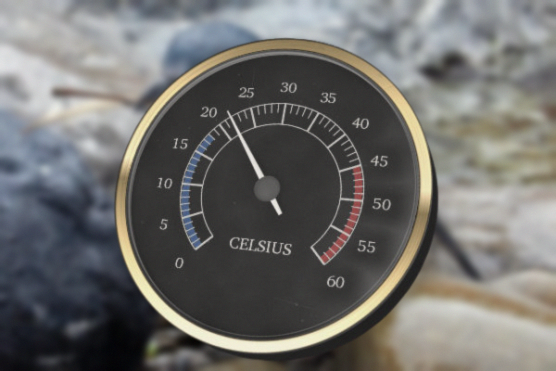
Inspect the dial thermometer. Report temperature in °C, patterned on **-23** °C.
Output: **22** °C
